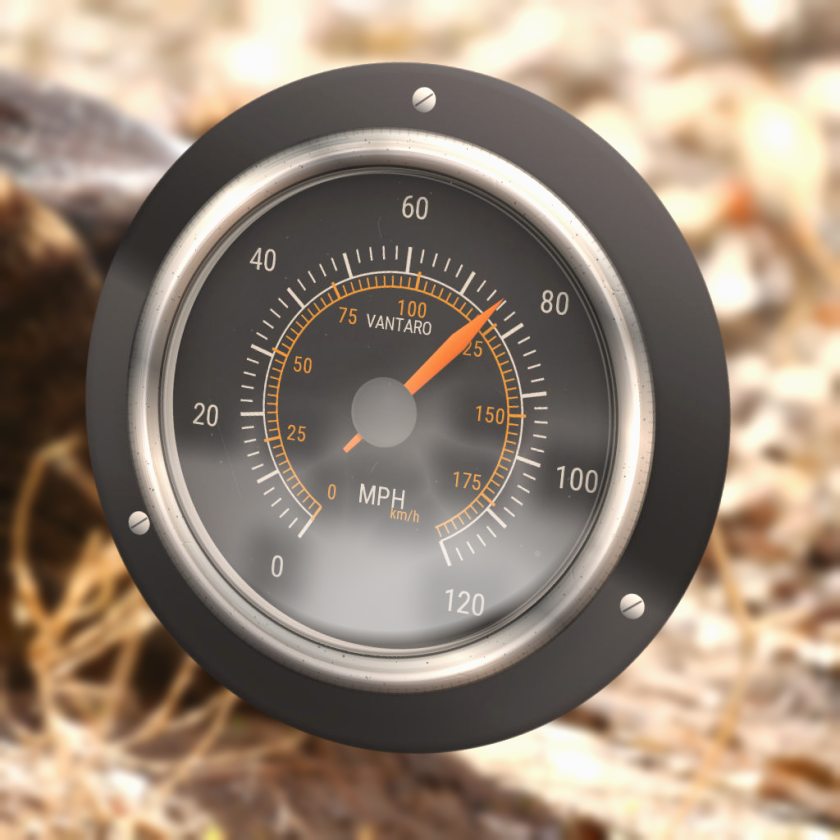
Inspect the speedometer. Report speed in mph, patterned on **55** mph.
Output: **76** mph
